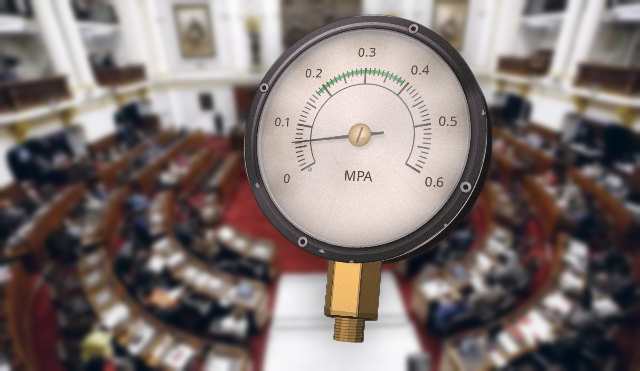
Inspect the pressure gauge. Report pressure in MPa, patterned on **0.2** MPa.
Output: **0.06** MPa
